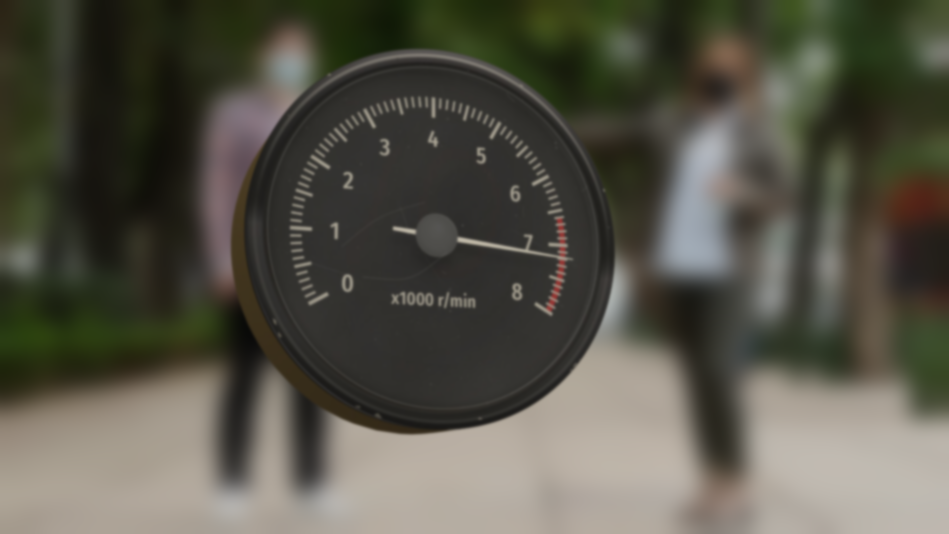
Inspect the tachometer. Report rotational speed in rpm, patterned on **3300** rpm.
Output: **7200** rpm
